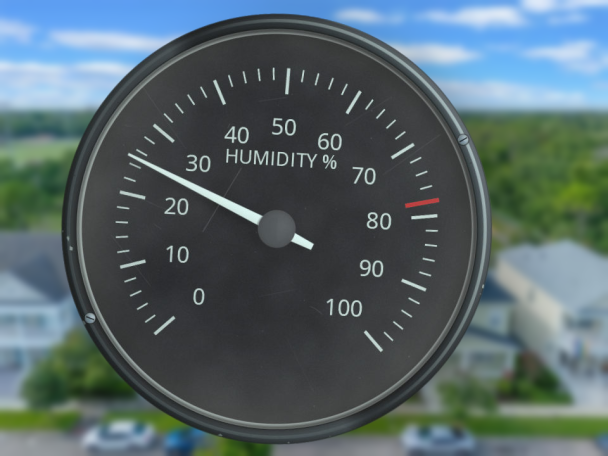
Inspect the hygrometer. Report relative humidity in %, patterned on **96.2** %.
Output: **25** %
